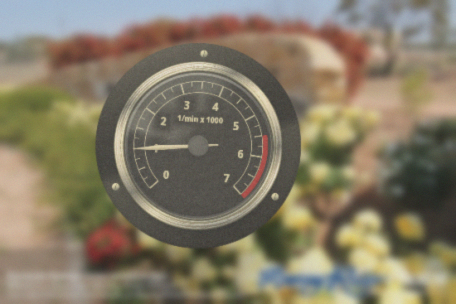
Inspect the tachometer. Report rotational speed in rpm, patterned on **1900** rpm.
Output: **1000** rpm
